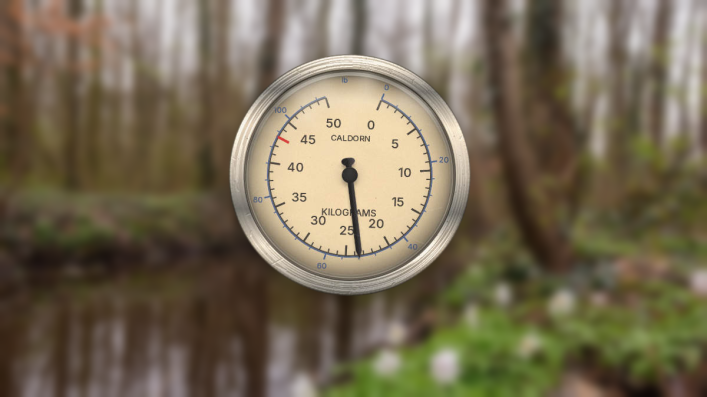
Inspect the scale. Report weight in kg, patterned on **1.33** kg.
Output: **23.5** kg
